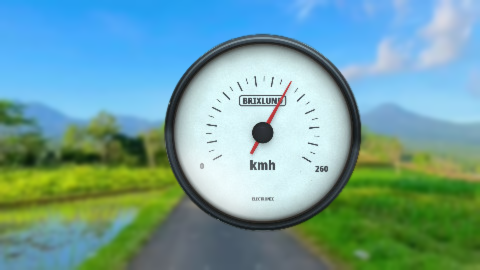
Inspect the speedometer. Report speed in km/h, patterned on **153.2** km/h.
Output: **160** km/h
